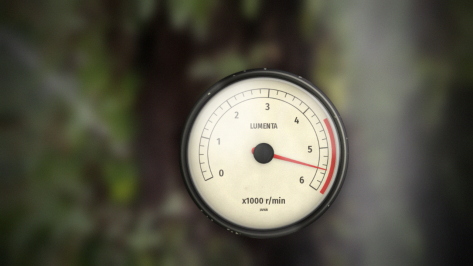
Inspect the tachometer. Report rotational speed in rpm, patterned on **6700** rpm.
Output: **5500** rpm
